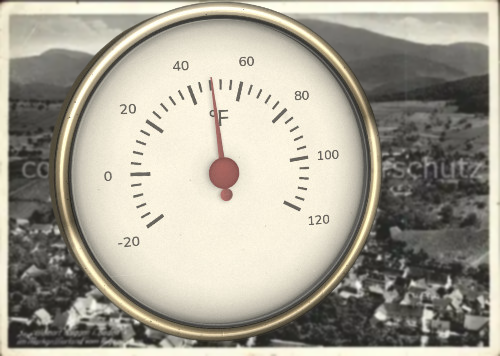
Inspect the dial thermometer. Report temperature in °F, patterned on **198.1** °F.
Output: **48** °F
